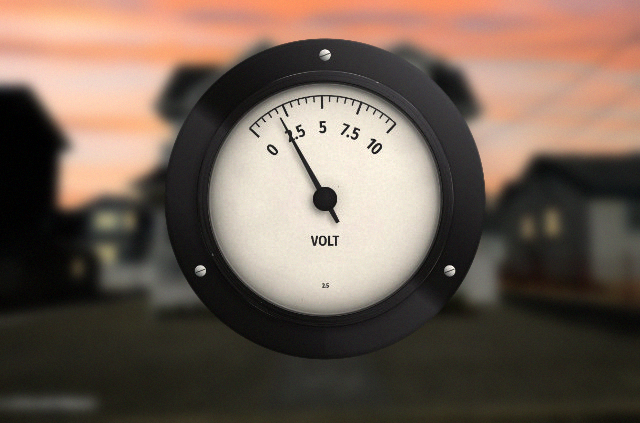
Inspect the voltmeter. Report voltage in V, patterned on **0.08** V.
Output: **2** V
